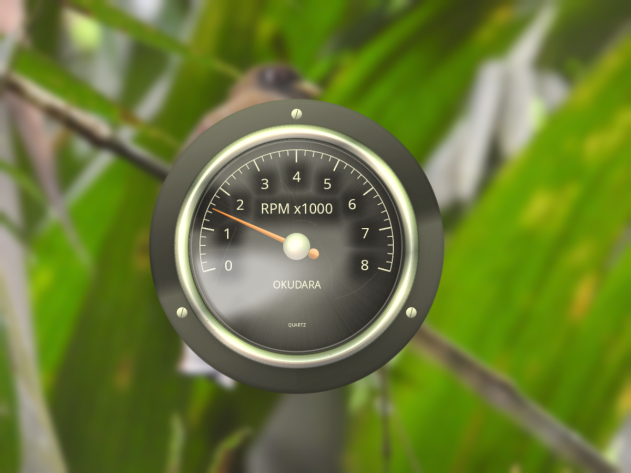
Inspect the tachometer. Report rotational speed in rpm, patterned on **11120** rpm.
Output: **1500** rpm
